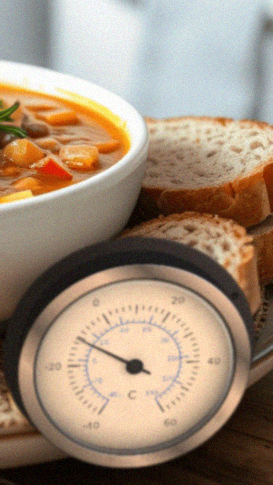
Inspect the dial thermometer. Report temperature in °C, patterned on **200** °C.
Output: **-10** °C
